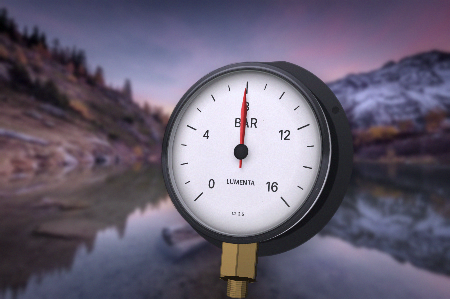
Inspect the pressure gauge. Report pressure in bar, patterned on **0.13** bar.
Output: **8** bar
